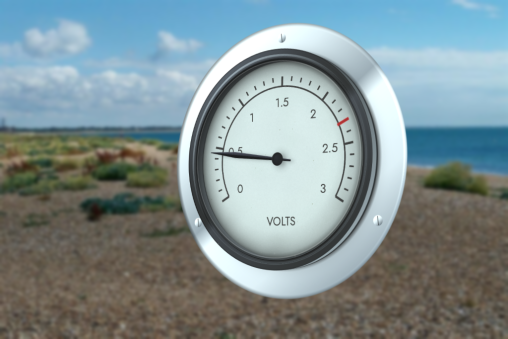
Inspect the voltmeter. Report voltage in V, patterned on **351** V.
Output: **0.45** V
